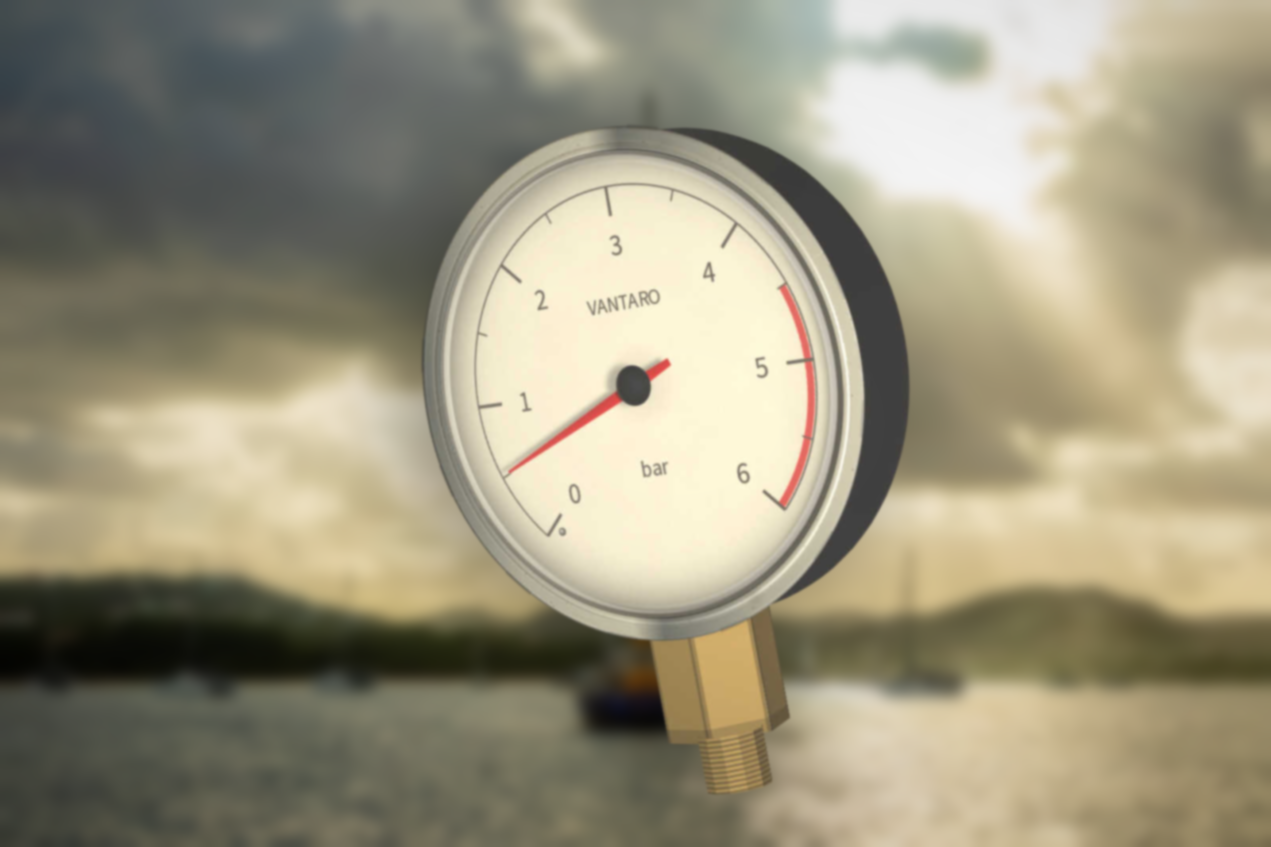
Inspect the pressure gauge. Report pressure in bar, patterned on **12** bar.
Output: **0.5** bar
